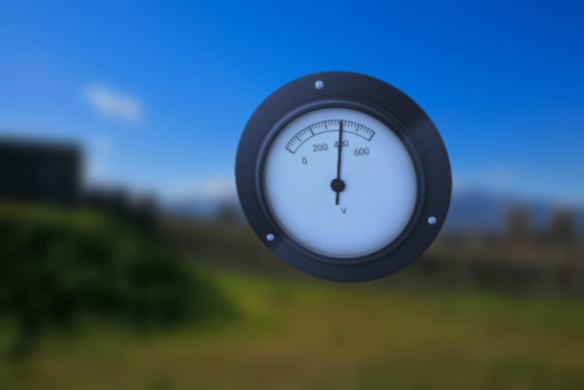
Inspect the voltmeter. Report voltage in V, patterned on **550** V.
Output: **400** V
